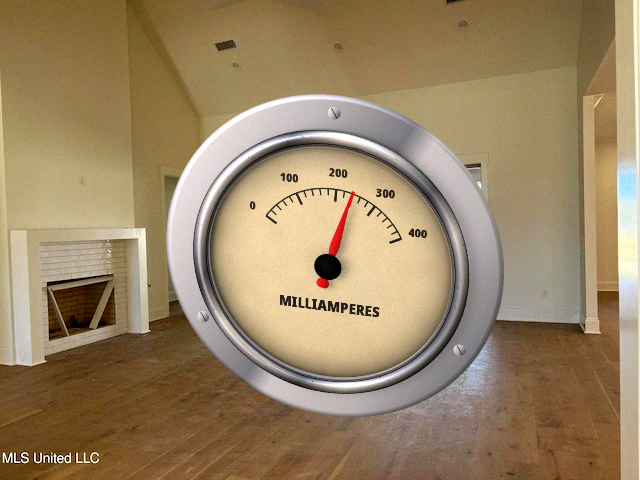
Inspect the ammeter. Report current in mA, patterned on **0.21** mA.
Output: **240** mA
